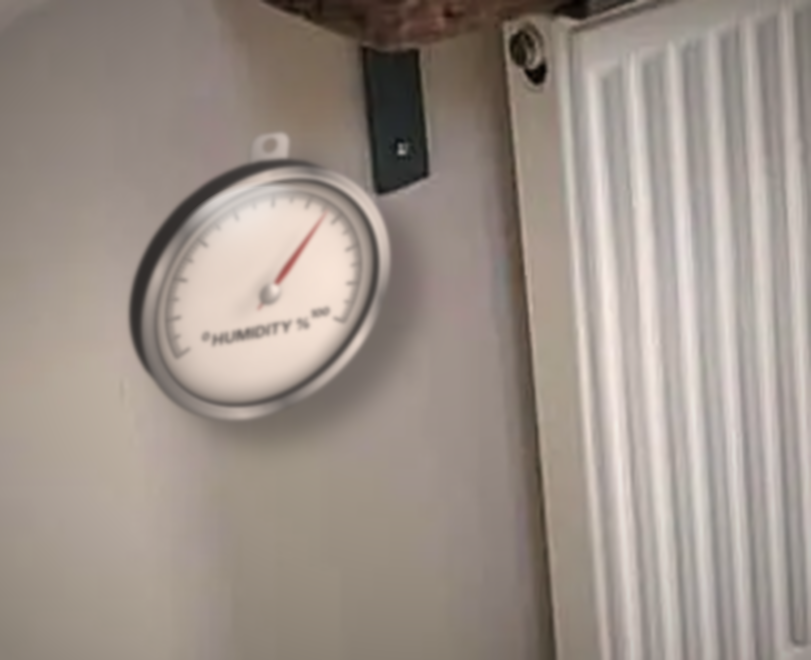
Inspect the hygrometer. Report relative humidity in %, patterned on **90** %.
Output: **65** %
